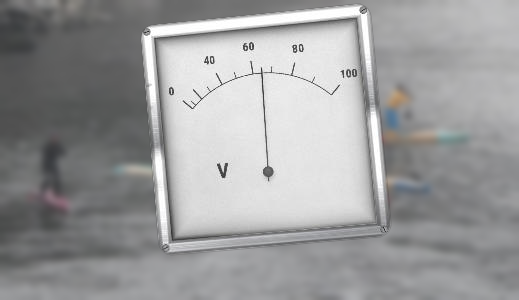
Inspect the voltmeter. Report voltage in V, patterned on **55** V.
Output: **65** V
